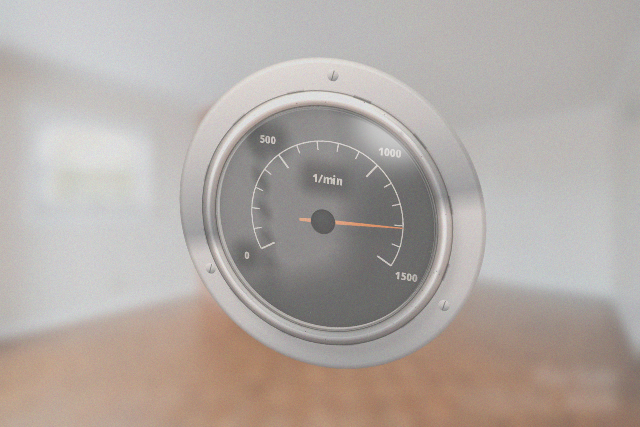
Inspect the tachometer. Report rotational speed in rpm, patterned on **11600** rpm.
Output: **1300** rpm
